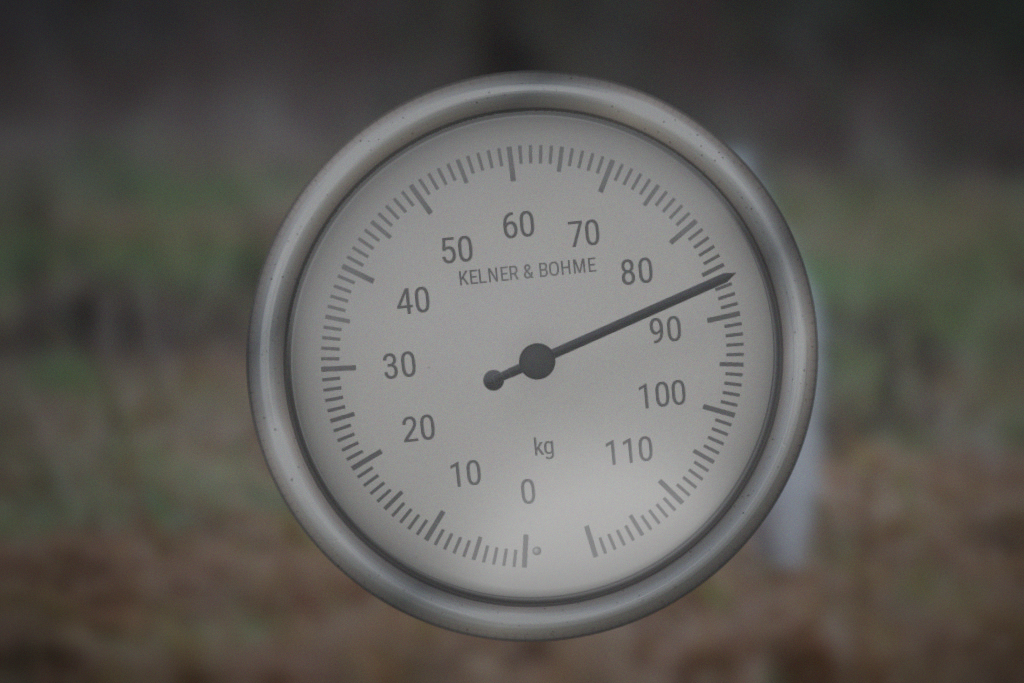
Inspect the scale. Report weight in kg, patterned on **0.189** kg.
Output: **86** kg
